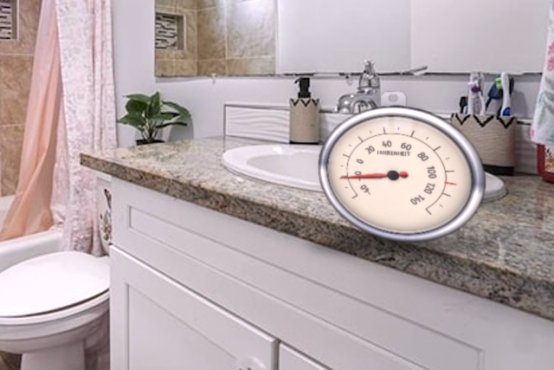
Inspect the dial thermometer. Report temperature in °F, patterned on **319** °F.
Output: **-20** °F
